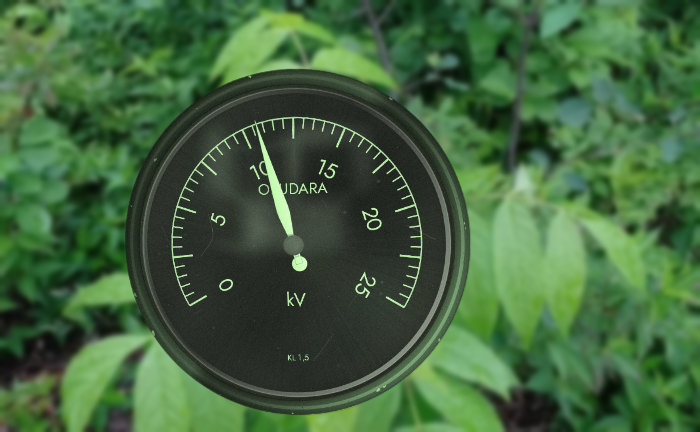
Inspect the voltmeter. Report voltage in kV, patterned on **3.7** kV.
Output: **10.75** kV
